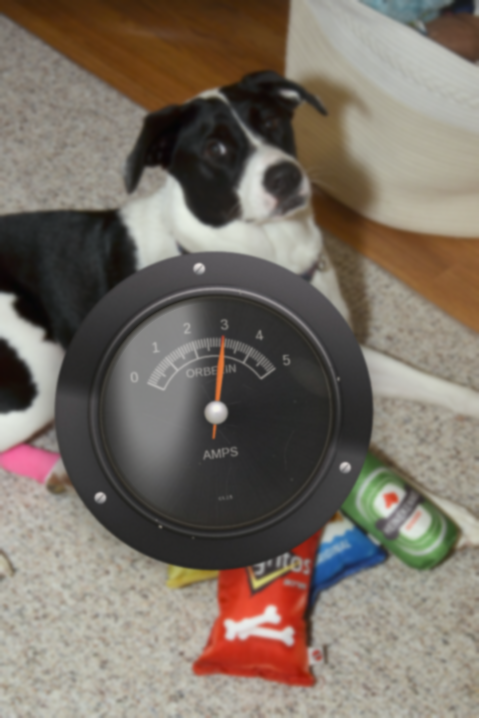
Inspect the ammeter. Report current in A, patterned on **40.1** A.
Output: **3** A
